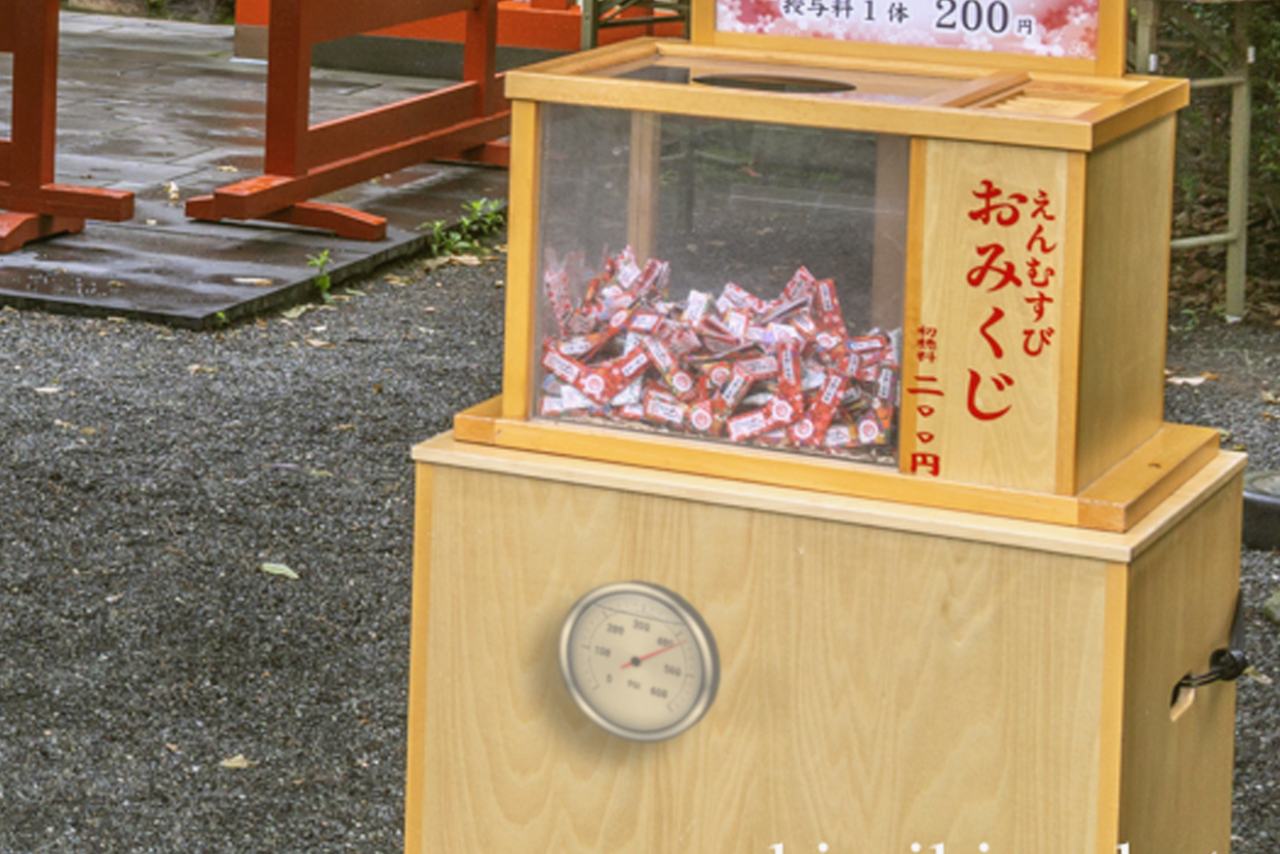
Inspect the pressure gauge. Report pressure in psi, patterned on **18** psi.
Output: **420** psi
